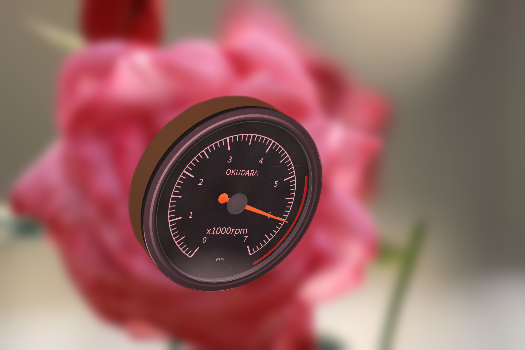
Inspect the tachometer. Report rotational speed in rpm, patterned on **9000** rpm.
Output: **6000** rpm
